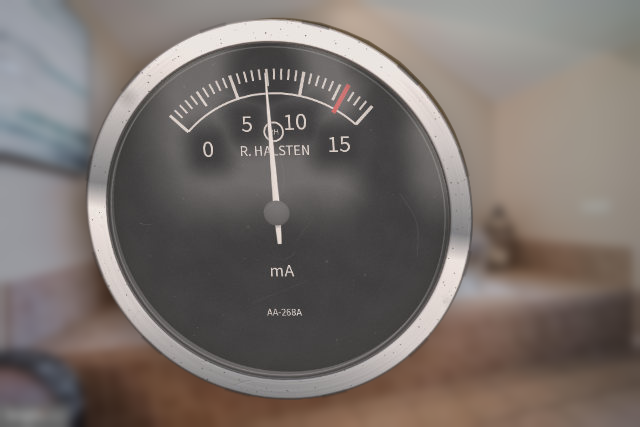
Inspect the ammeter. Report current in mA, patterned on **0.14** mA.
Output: **7.5** mA
